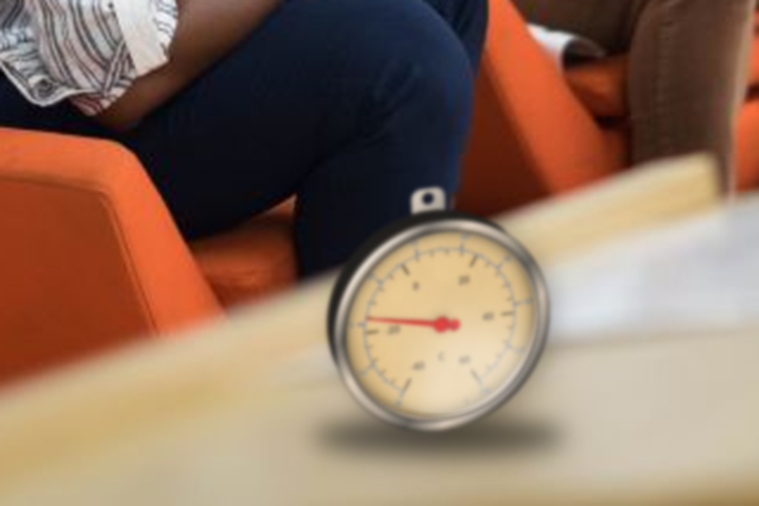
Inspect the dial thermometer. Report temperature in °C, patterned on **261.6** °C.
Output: **-16** °C
